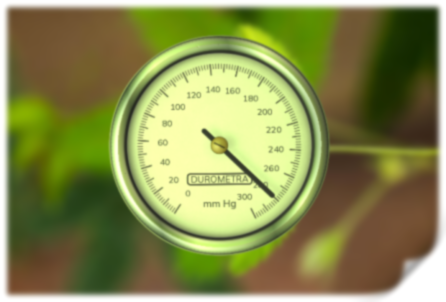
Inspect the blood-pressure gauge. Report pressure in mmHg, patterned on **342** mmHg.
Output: **280** mmHg
